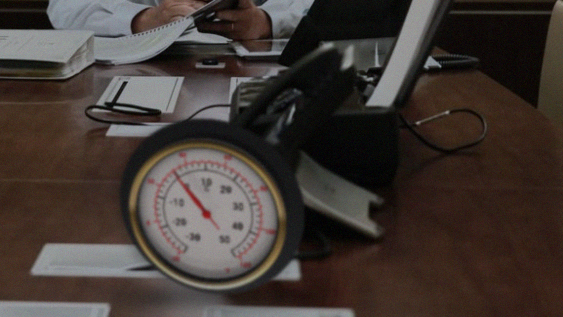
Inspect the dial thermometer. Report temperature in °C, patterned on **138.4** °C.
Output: **0** °C
